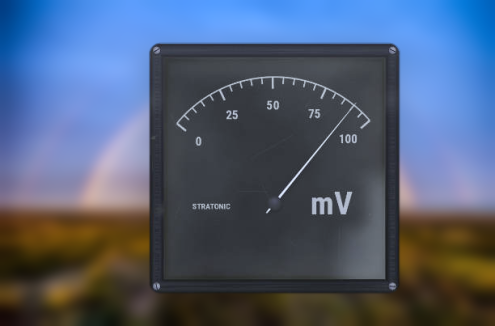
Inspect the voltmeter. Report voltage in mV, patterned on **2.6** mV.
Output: **90** mV
